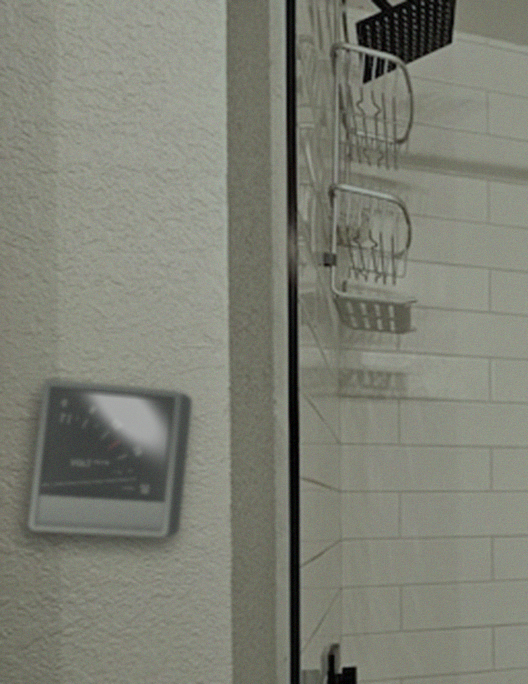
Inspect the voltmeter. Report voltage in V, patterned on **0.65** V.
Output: **19** V
